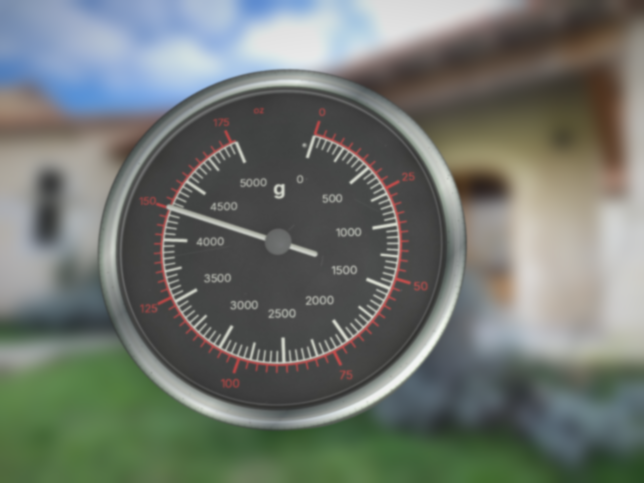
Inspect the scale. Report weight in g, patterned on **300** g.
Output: **4250** g
